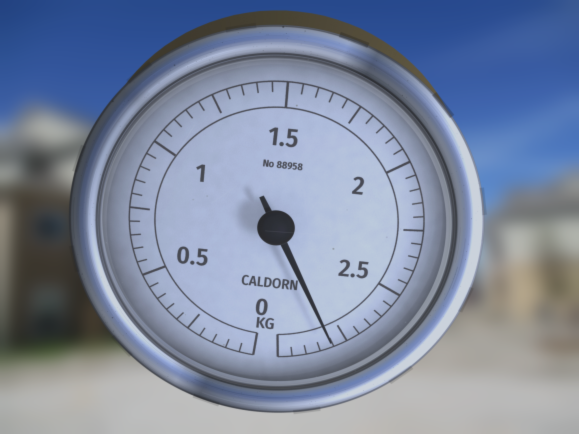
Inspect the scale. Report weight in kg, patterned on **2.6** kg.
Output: **2.8** kg
